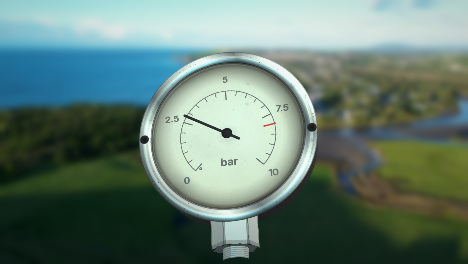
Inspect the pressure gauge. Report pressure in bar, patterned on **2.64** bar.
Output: **2.75** bar
